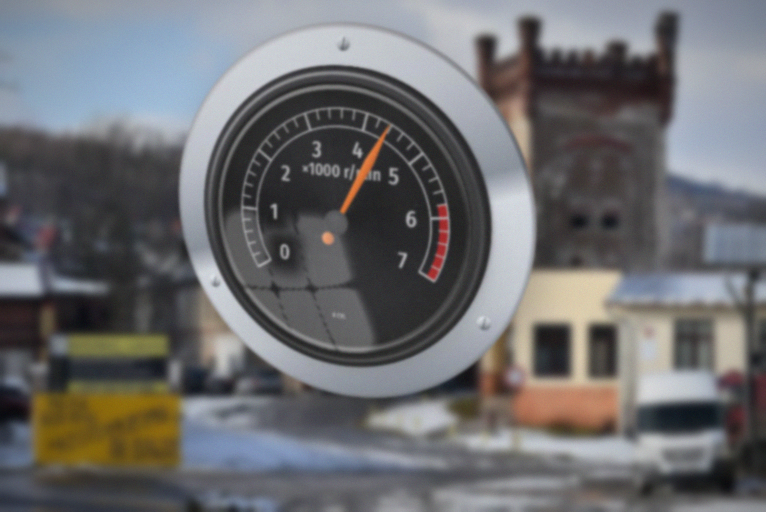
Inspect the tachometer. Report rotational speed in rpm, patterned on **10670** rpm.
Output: **4400** rpm
